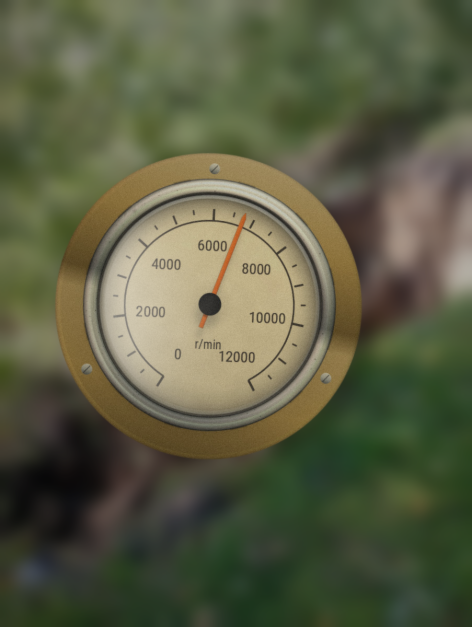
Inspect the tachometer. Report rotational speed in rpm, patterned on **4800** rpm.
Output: **6750** rpm
